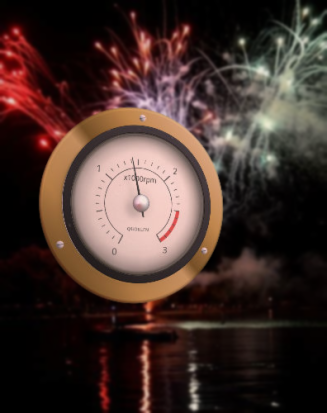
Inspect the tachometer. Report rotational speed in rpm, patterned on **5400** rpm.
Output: **1400** rpm
